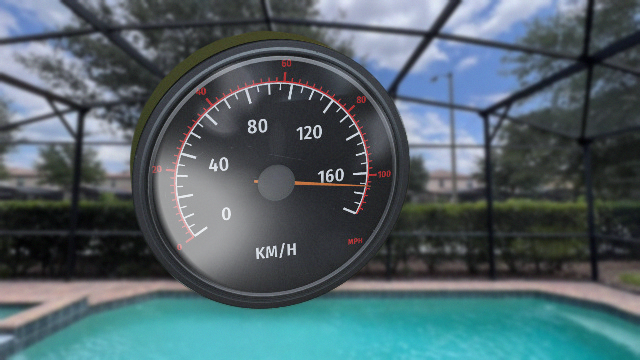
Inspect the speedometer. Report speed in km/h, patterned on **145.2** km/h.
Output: **165** km/h
